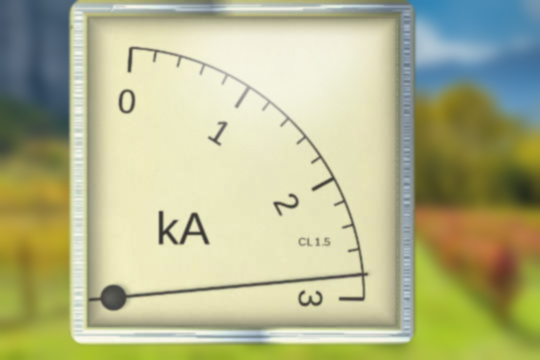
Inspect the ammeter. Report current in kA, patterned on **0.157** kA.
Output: **2.8** kA
